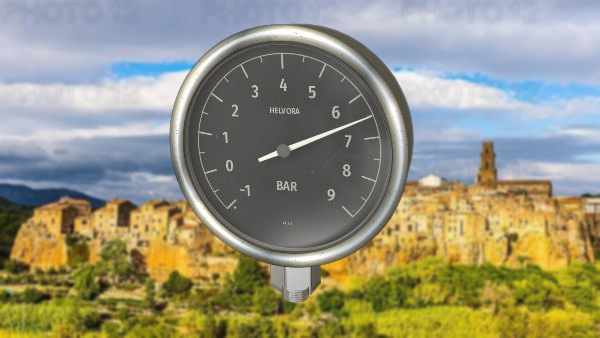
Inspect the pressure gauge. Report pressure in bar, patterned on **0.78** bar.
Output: **6.5** bar
